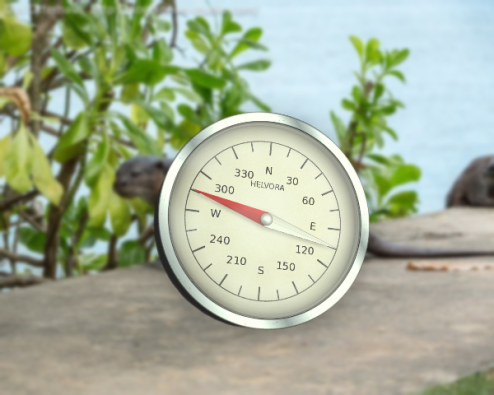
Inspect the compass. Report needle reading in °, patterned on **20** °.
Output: **285** °
